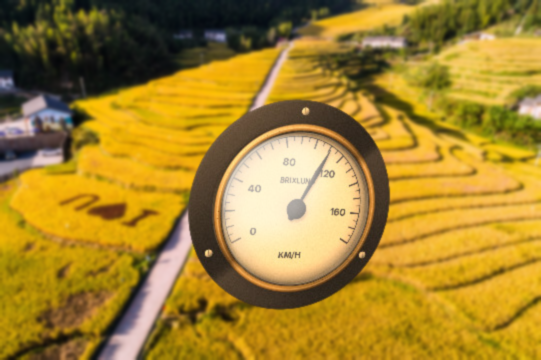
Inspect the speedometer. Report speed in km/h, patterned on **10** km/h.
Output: **110** km/h
